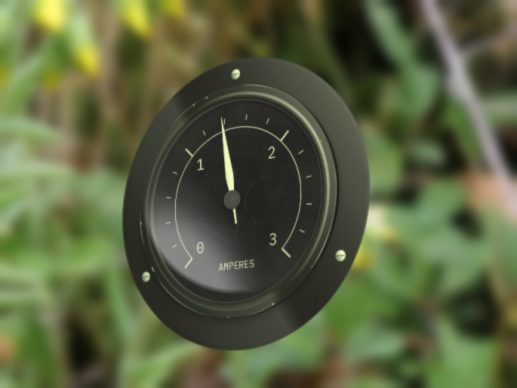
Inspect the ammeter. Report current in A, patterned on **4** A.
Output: **1.4** A
